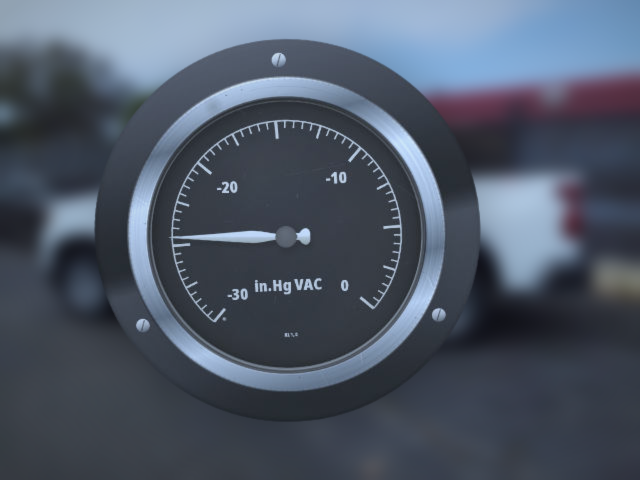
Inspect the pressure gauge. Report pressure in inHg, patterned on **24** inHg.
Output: **-24.5** inHg
